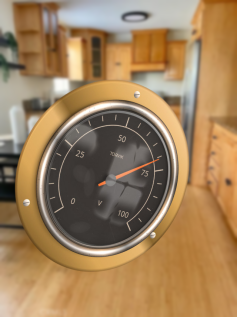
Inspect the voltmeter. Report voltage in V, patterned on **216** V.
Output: **70** V
